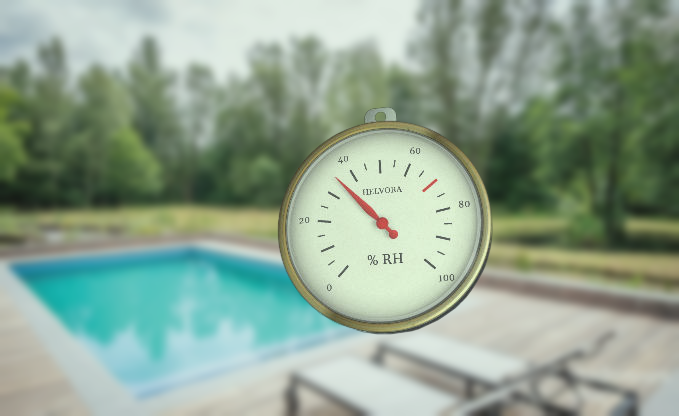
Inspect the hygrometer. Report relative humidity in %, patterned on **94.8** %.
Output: **35** %
